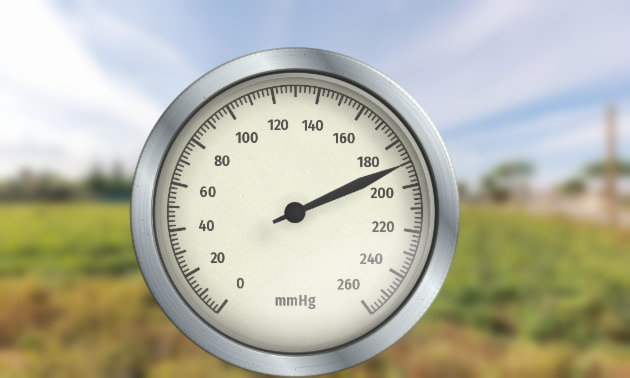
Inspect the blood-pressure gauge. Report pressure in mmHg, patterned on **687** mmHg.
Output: **190** mmHg
